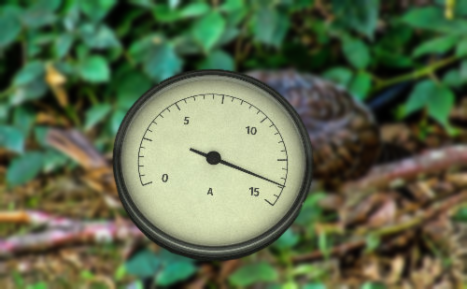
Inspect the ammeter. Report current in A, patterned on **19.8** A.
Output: **14** A
